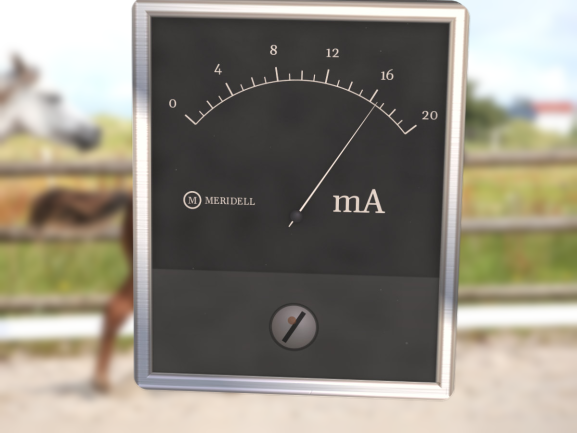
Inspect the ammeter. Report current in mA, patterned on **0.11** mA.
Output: **16.5** mA
